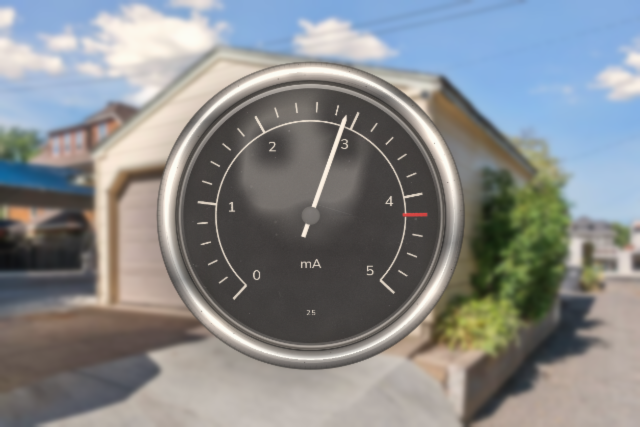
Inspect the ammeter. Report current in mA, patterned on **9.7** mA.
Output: **2.9** mA
